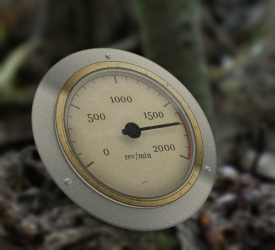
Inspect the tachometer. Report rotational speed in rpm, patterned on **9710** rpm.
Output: **1700** rpm
